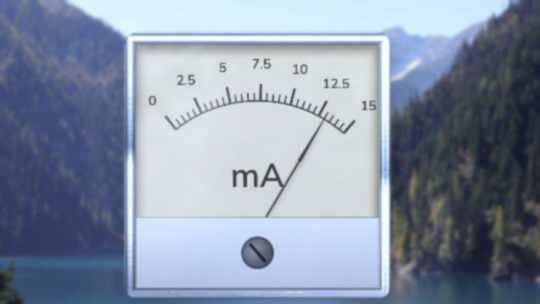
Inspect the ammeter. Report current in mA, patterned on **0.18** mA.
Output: **13** mA
